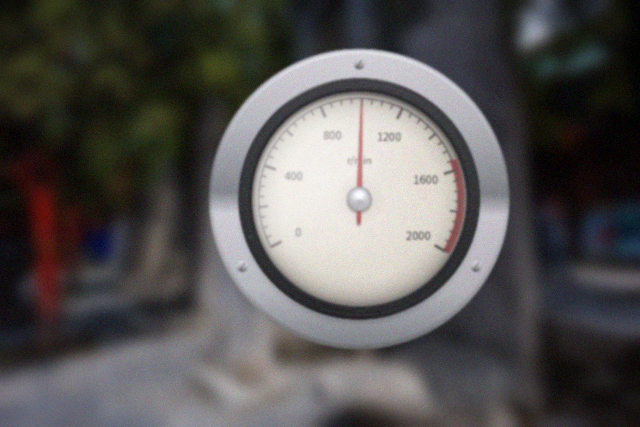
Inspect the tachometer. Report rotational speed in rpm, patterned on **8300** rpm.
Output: **1000** rpm
